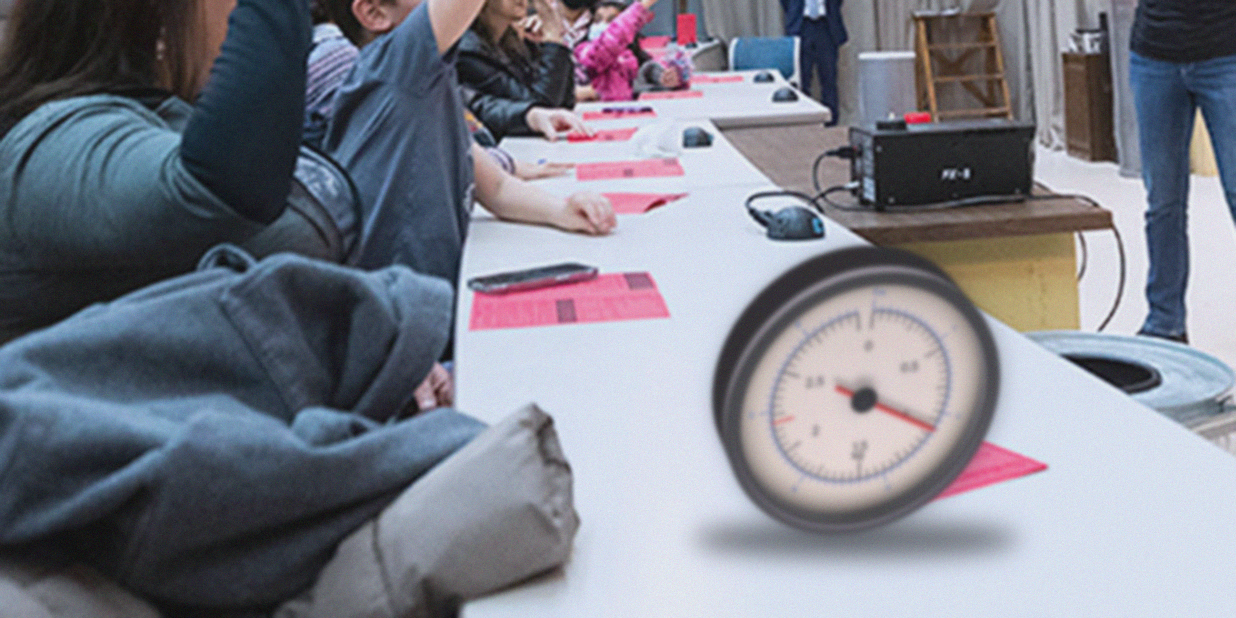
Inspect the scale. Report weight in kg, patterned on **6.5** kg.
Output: **1** kg
